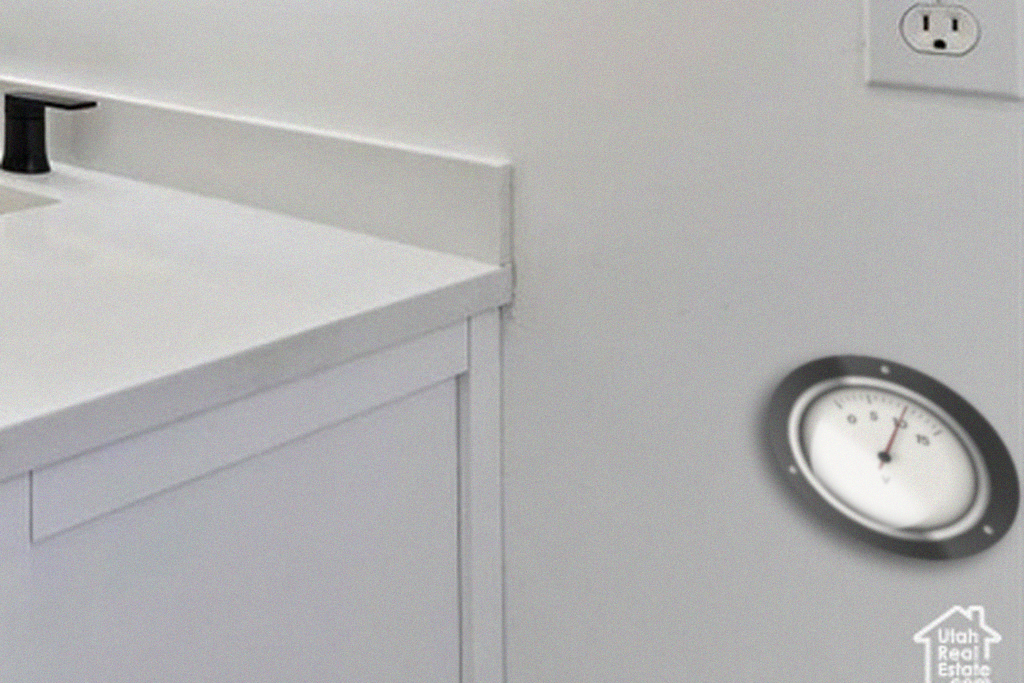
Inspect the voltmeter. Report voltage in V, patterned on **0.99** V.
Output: **10** V
